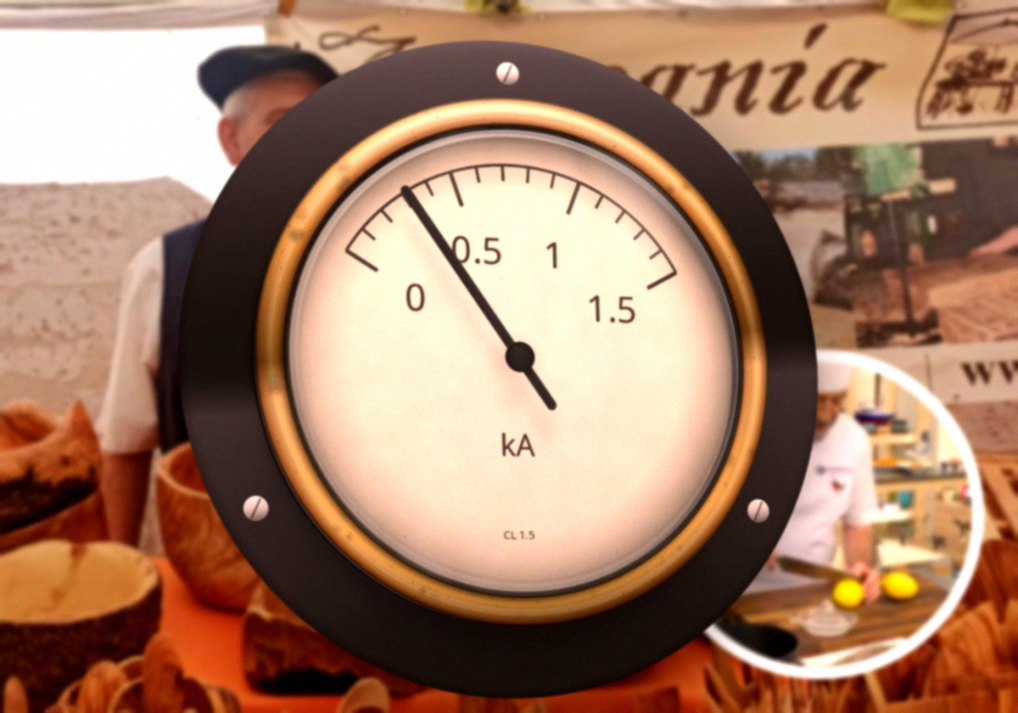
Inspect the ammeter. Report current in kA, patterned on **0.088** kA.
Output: **0.3** kA
